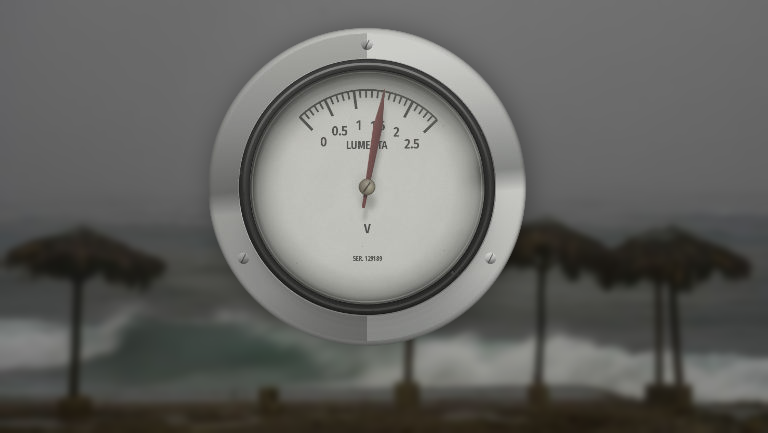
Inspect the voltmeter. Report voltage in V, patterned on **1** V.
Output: **1.5** V
